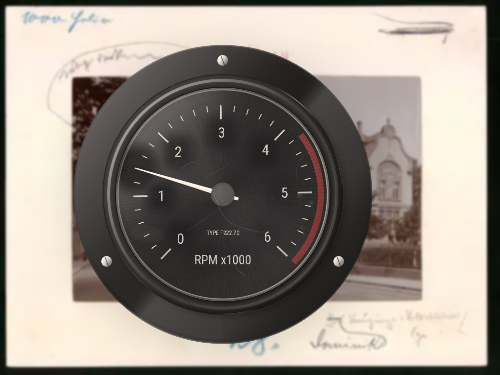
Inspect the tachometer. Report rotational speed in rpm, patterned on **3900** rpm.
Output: **1400** rpm
